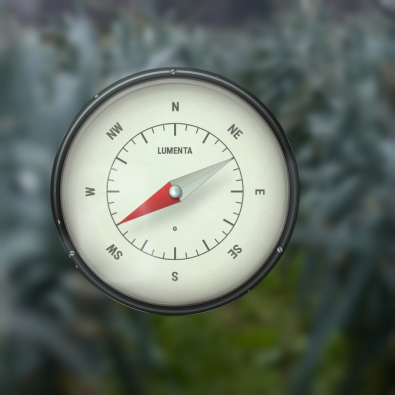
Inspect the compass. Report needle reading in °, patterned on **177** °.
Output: **240** °
